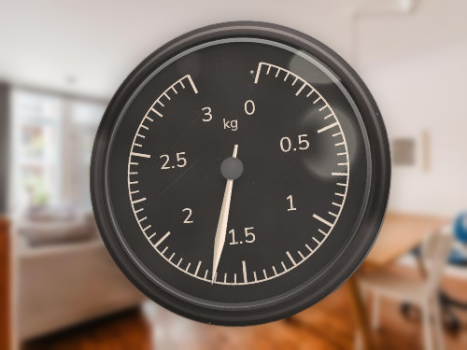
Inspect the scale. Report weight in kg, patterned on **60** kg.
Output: **1.65** kg
